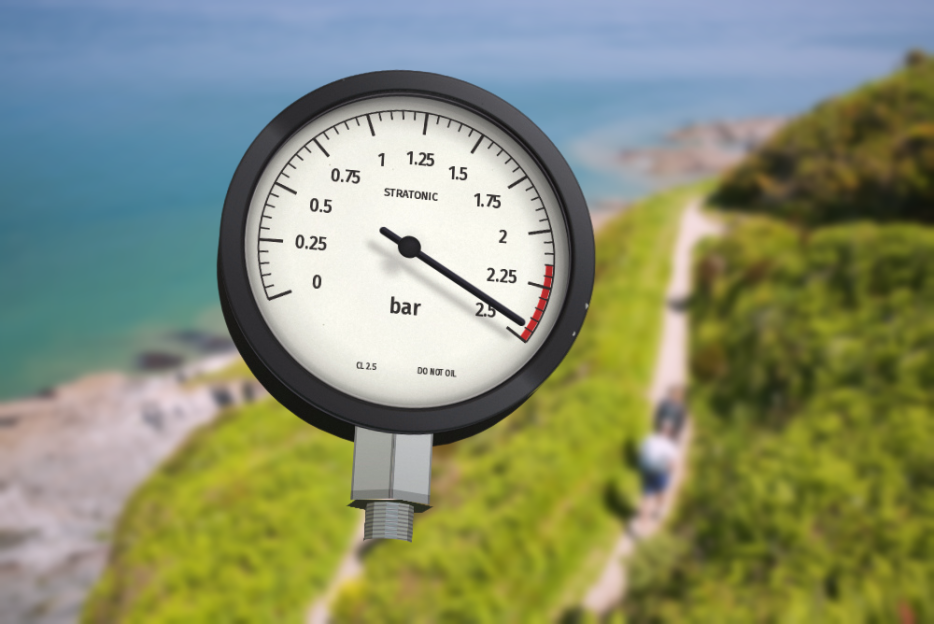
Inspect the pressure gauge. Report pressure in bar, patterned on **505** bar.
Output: **2.45** bar
